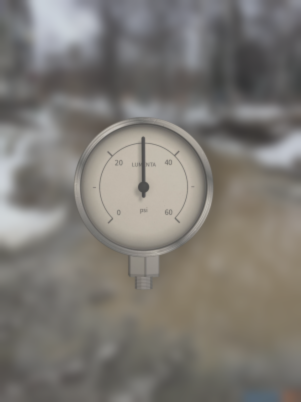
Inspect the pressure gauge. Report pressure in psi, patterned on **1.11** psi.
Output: **30** psi
